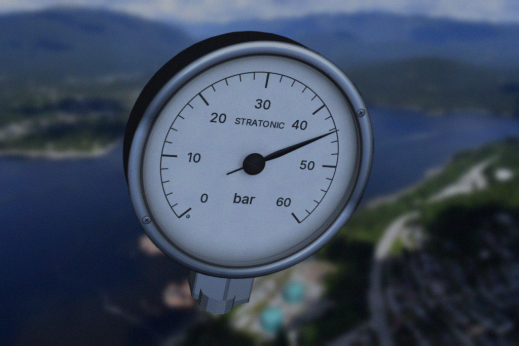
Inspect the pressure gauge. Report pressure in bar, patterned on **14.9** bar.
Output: **44** bar
